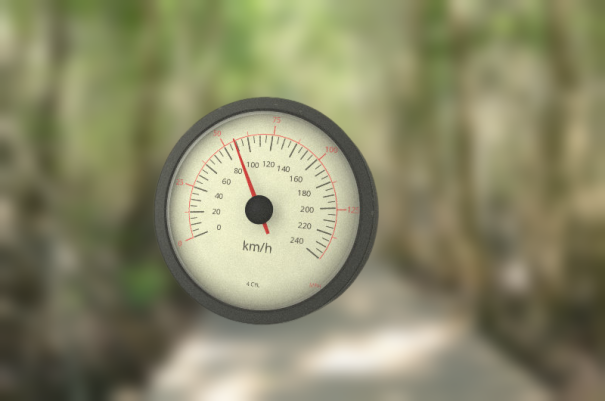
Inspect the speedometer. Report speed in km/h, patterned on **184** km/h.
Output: **90** km/h
